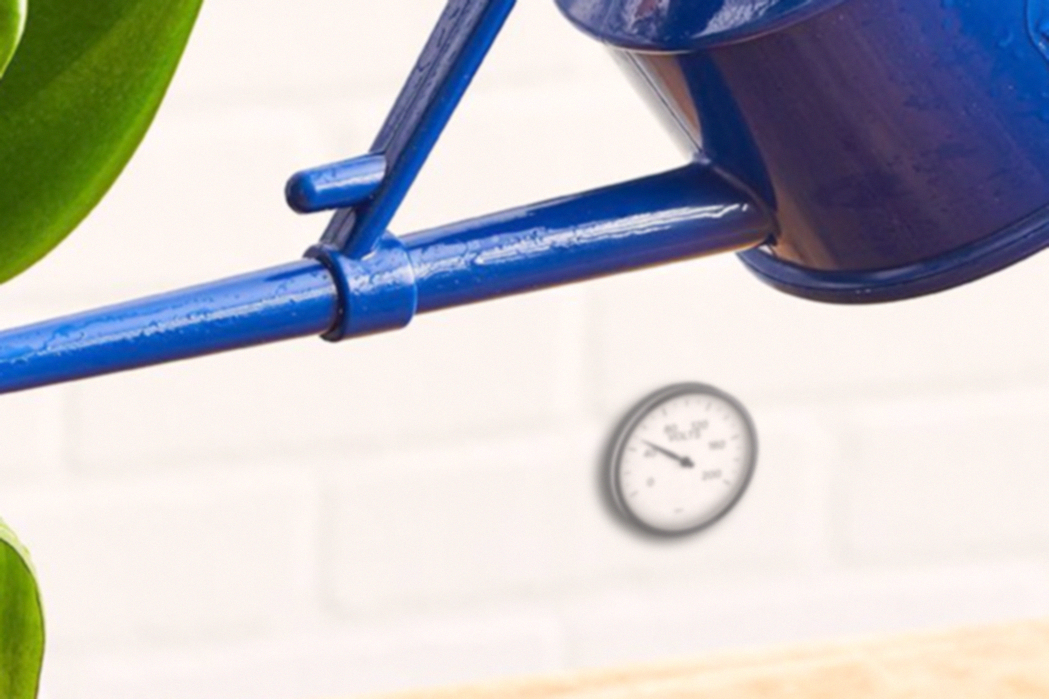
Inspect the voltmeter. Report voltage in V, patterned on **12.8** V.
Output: **50** V
